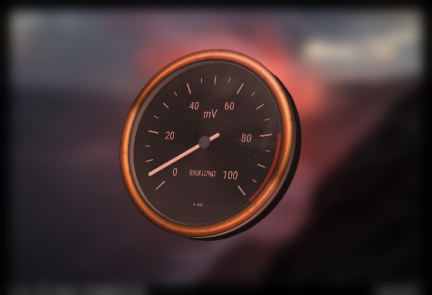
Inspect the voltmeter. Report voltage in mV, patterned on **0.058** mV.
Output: **5** mV
